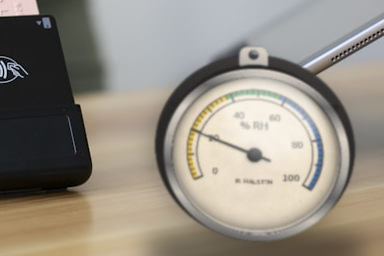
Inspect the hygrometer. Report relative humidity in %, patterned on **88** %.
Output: **20** %
